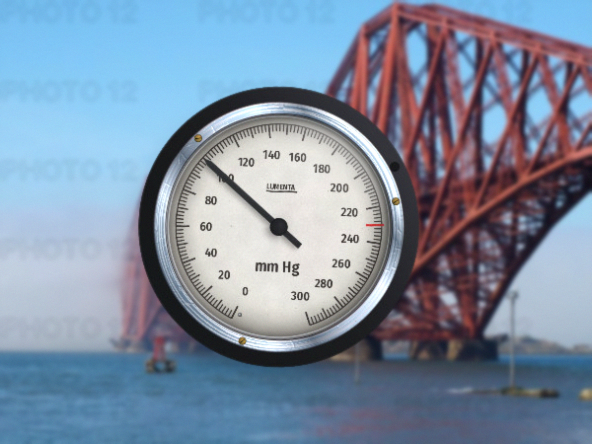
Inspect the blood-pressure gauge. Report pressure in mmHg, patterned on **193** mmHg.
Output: **100** mmHg
